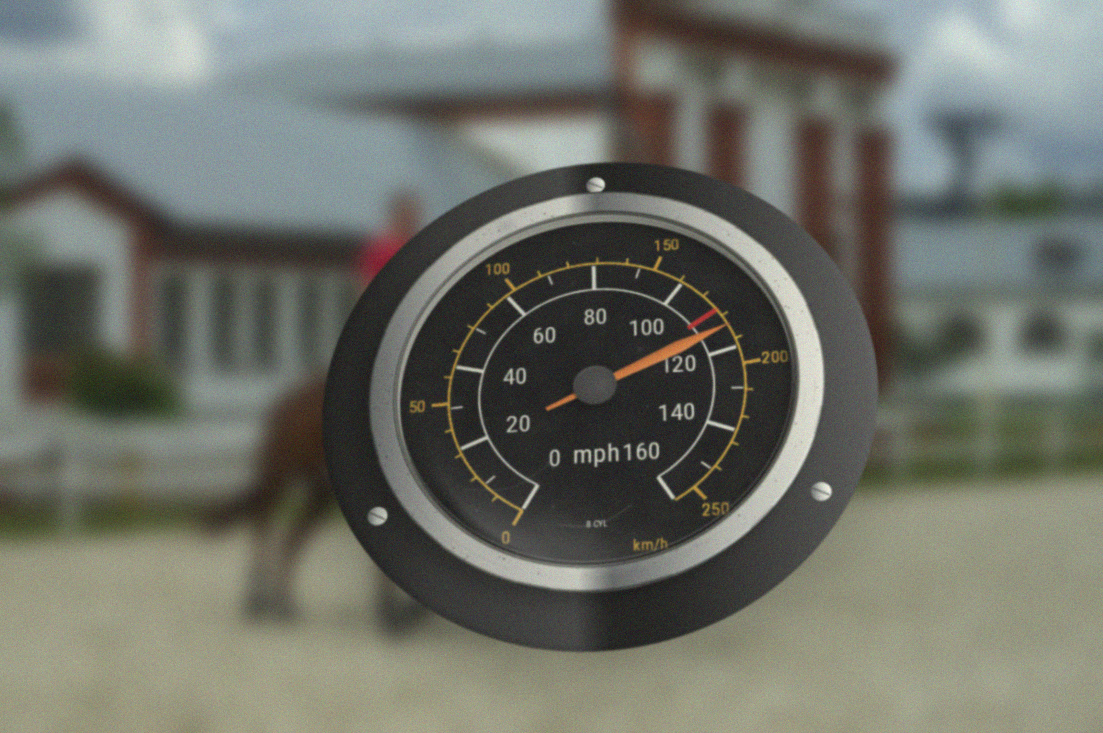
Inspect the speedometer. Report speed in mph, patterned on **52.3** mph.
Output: **115** mph
